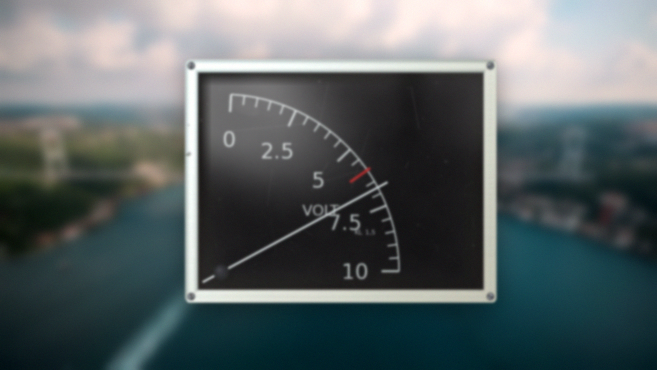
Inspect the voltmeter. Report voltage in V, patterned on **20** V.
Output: **6.75** V
